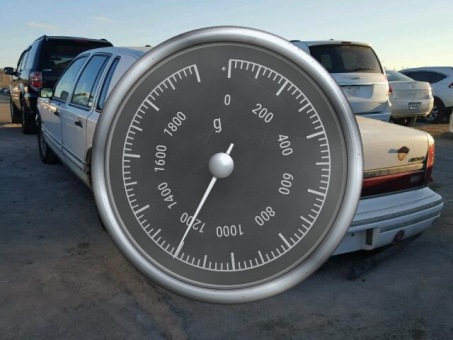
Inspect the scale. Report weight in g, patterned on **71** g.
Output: **1200** g
